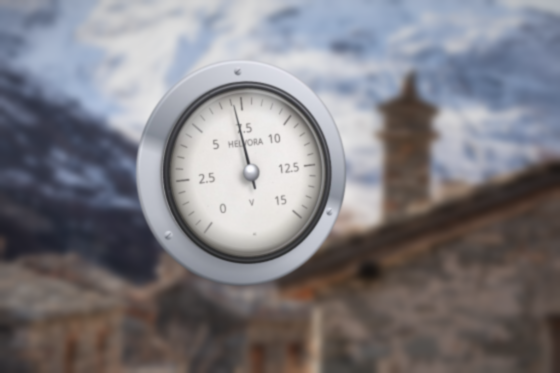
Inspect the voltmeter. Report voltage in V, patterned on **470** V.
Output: **7** V
